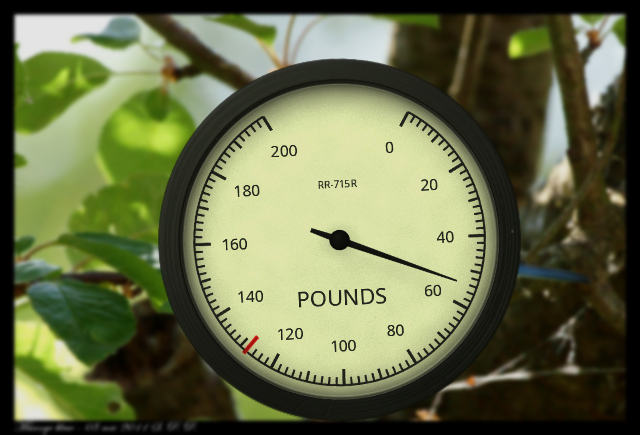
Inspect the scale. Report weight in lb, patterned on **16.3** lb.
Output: **54** lb
